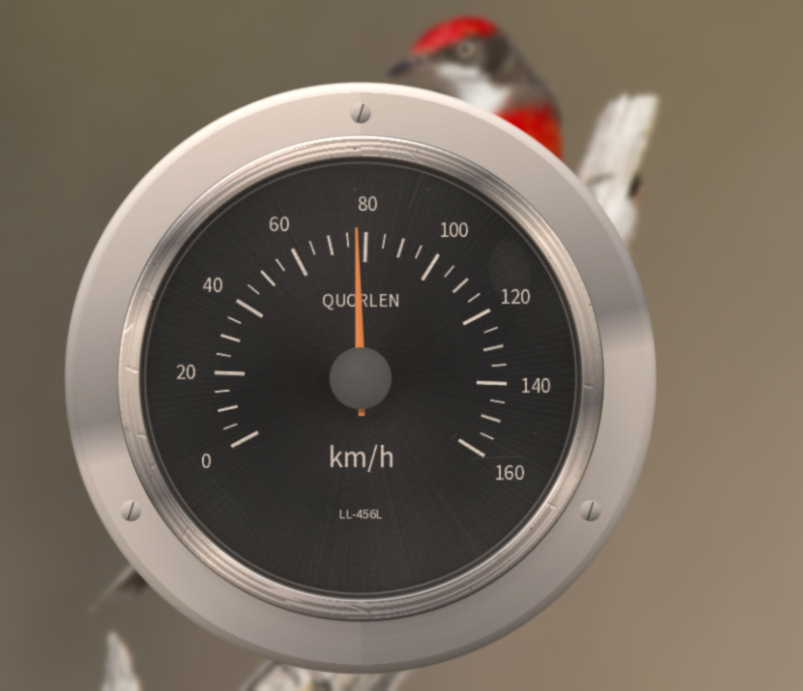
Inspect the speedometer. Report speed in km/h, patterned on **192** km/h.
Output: **77.5** km/h
